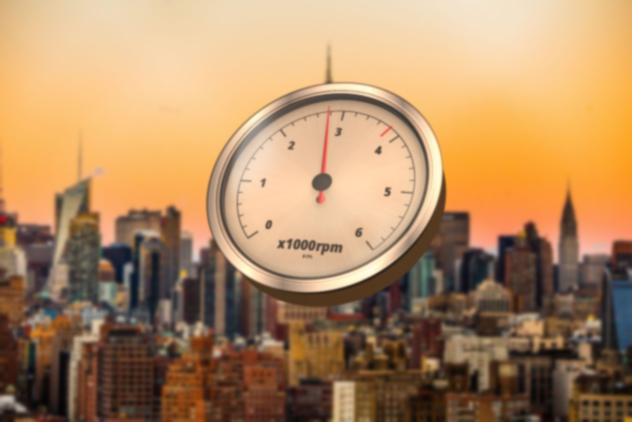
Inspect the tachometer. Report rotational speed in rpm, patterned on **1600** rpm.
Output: **2800** rpm
